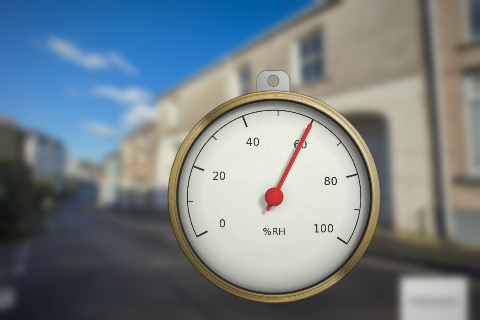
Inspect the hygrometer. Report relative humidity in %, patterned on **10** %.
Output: **60** %
